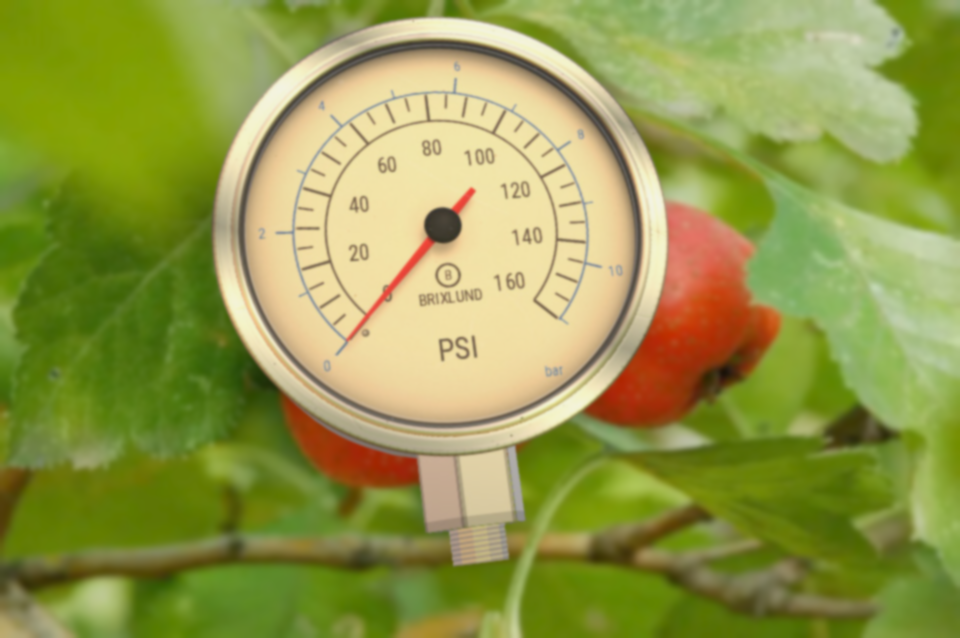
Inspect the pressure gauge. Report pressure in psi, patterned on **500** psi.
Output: **0** psi
